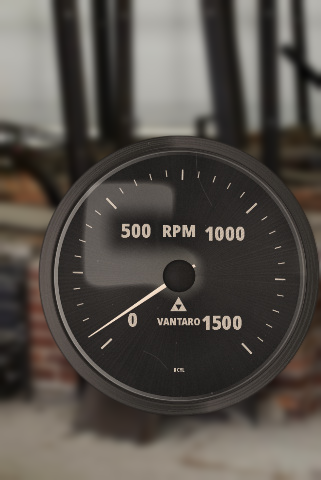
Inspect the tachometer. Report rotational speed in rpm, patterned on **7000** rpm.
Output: **50** rpm
